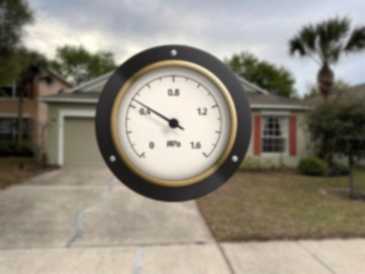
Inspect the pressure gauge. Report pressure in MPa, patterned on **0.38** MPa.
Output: **0.45** MPa
